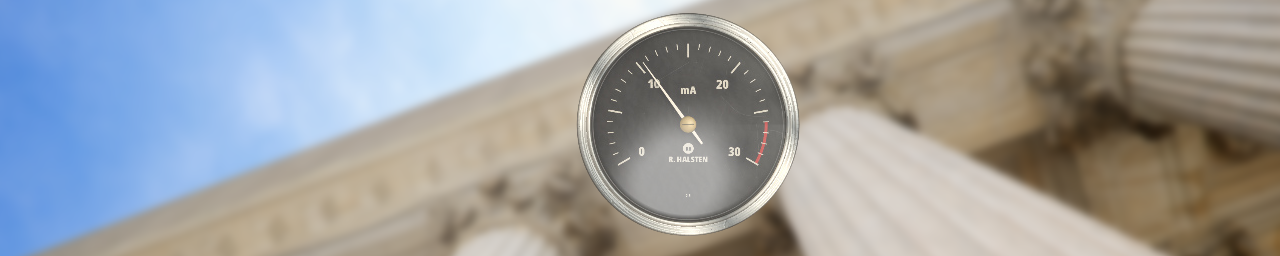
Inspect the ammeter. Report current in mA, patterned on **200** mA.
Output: **10.5** mA
